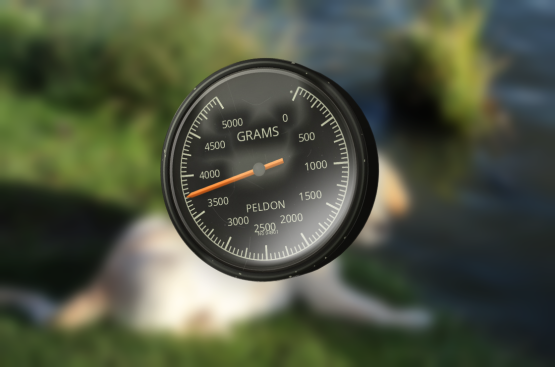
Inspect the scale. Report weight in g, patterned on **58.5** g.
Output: **3750** g
